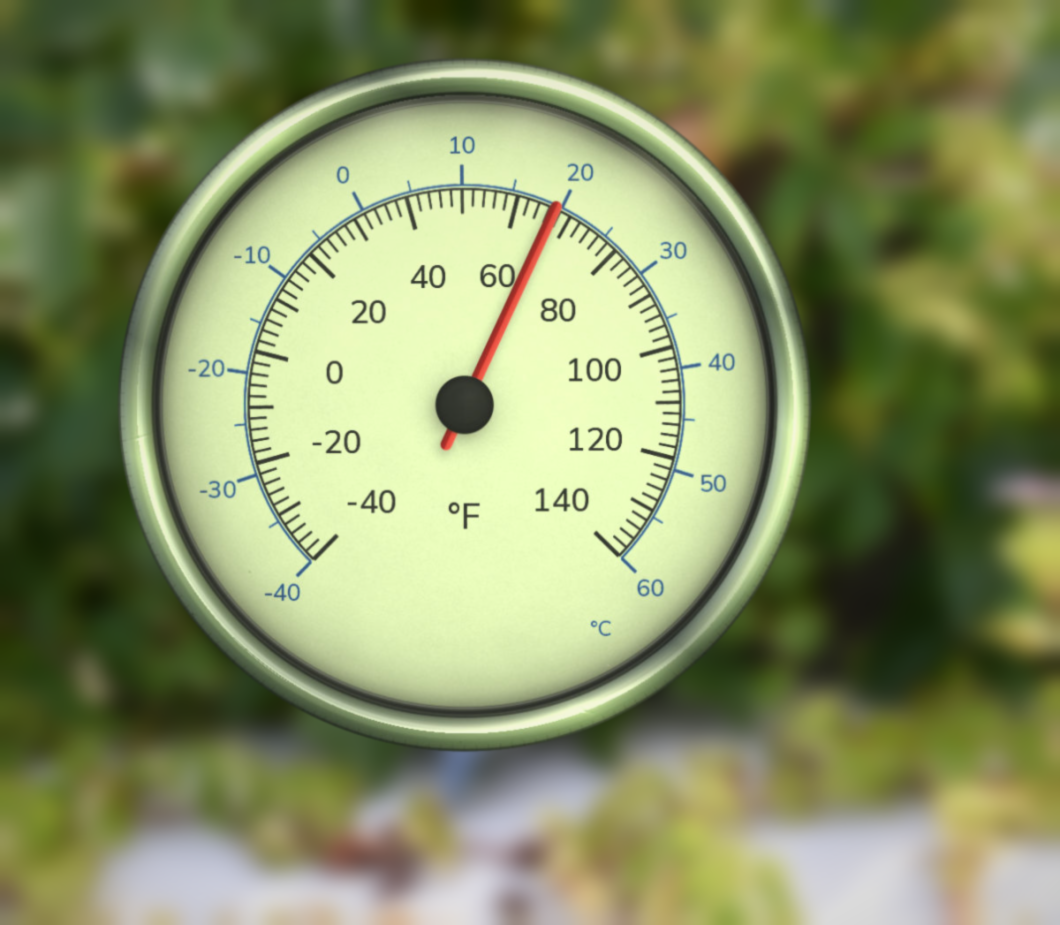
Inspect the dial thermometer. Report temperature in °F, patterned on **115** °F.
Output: **67** °F
